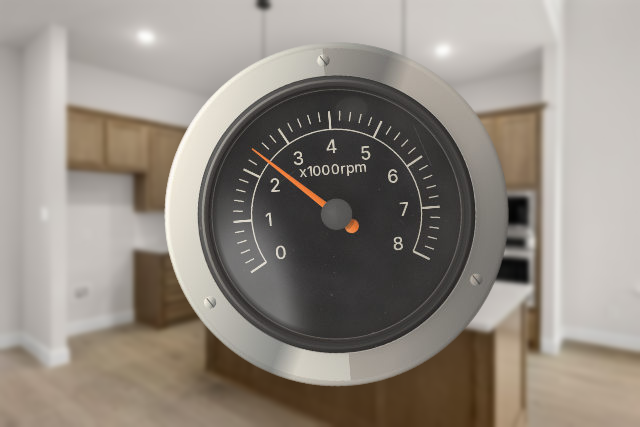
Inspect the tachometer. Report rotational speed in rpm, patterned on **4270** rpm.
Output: **2400** rpm
